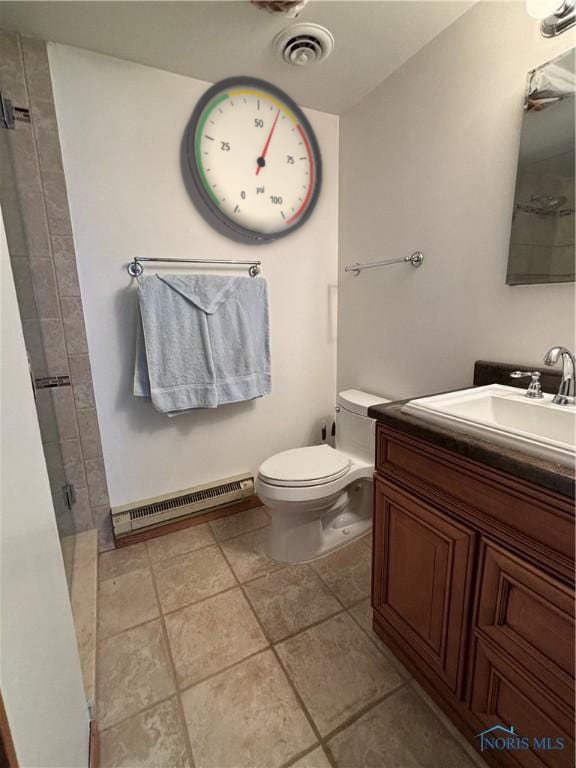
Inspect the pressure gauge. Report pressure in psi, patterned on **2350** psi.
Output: **57.5** psi
